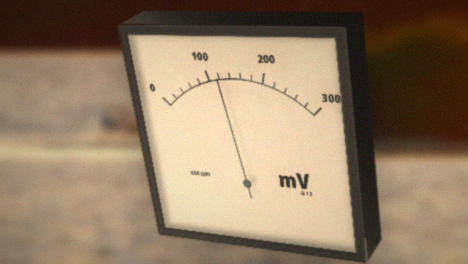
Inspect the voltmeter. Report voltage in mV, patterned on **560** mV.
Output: **120** mV
